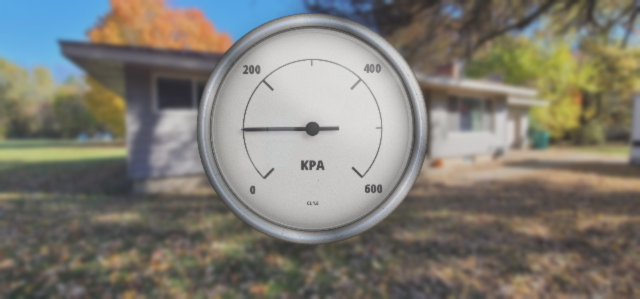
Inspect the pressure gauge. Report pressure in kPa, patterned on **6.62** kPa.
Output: **100** kPa
